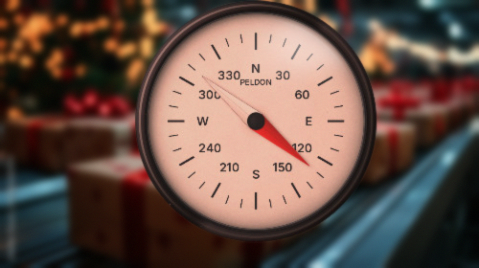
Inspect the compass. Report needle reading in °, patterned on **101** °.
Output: **130** °
